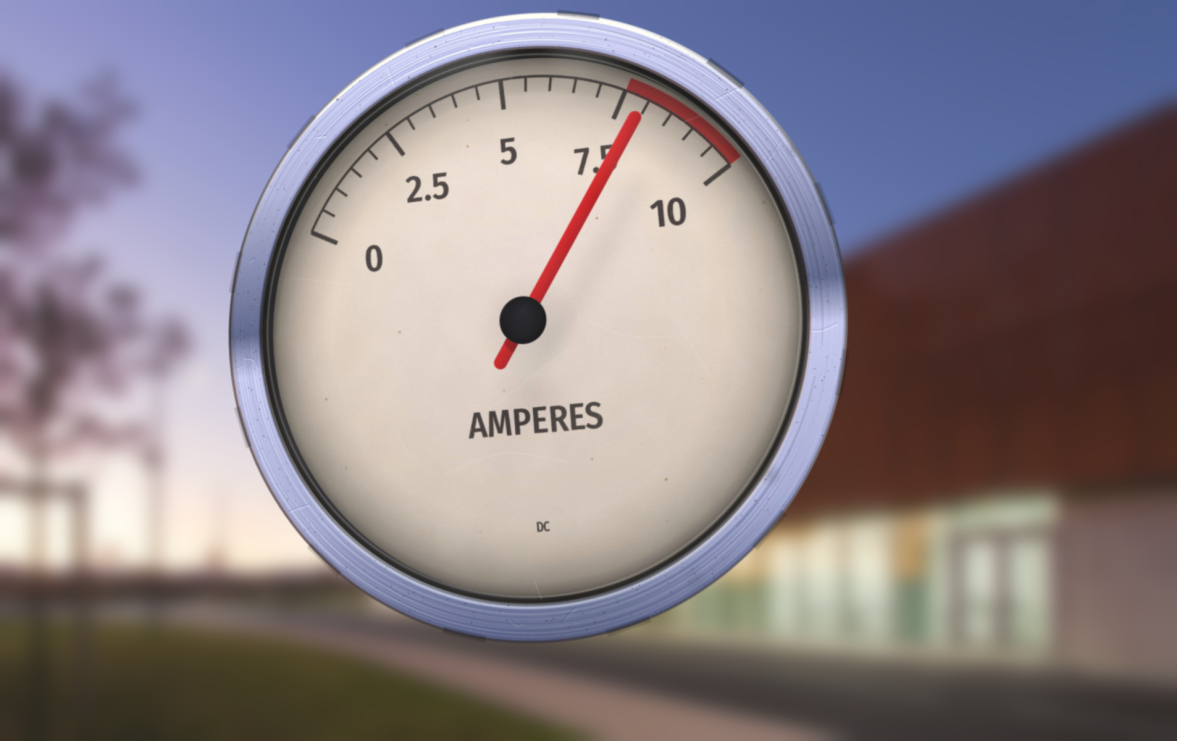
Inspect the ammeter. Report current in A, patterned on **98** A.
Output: **8** A
